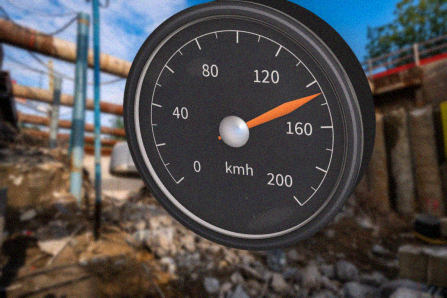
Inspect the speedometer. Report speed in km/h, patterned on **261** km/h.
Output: **145** km/h
